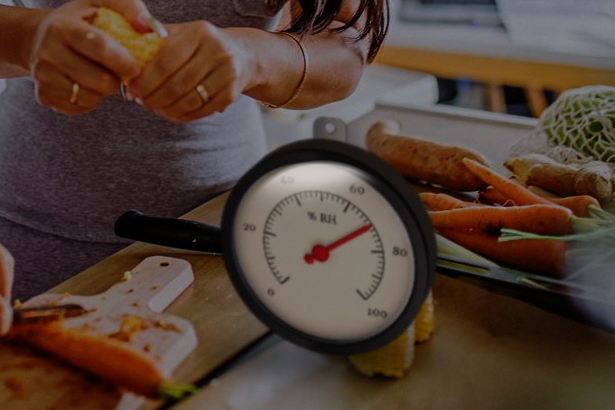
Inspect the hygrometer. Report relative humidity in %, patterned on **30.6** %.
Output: **70** %
